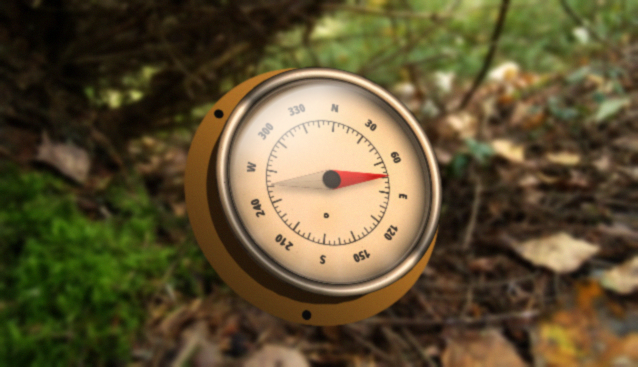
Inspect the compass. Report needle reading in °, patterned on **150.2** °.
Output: **75** °
